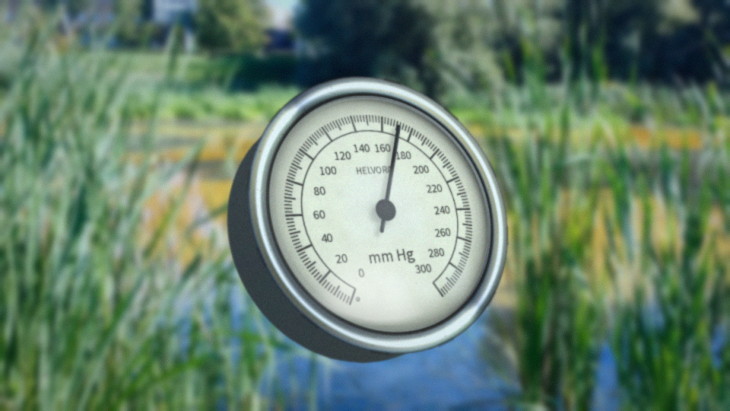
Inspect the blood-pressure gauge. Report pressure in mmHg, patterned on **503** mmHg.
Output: **170** mmHg
